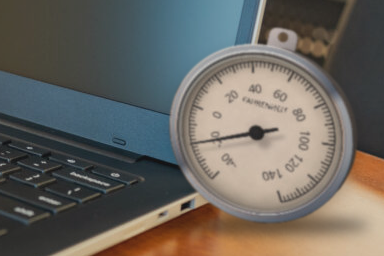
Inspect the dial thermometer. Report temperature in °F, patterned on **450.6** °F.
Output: **-20** °F
